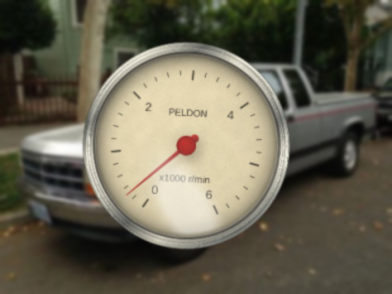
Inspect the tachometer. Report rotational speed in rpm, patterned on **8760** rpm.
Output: **300** rpm
